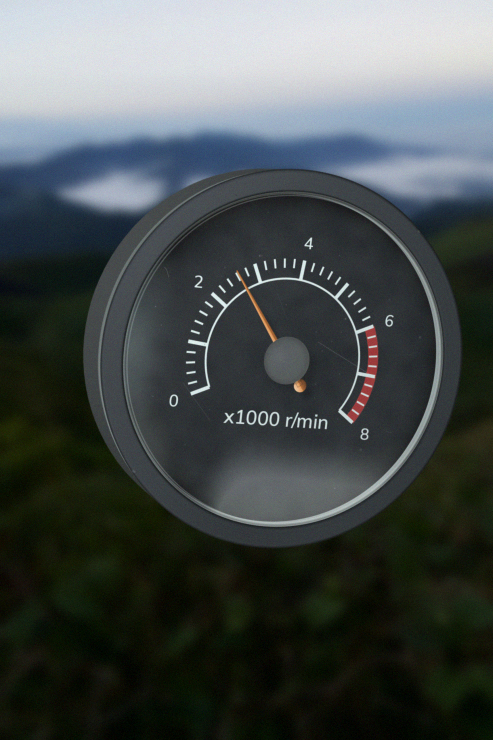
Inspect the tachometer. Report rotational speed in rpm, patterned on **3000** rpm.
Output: **2600** rpm
